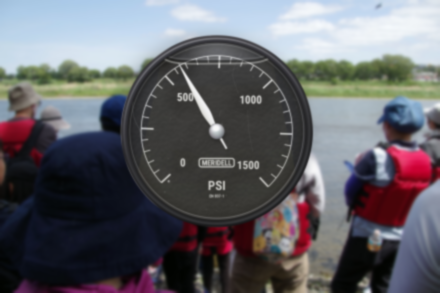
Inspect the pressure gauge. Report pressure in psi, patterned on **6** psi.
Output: **575** psi
